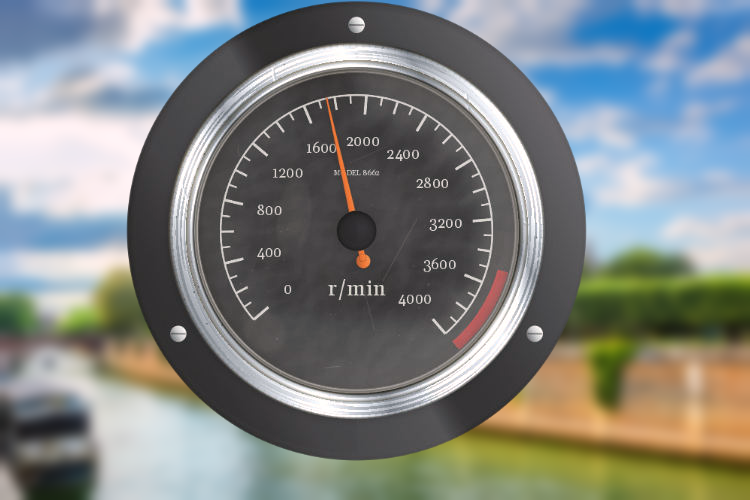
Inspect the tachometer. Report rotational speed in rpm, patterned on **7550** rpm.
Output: **1750** rpm
